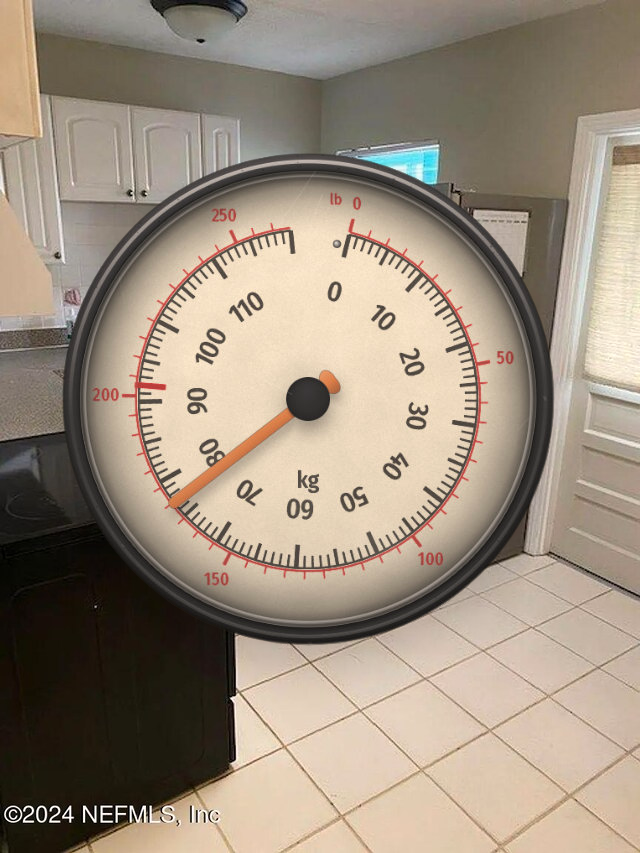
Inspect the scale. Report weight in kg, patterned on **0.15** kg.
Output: **77** kg
